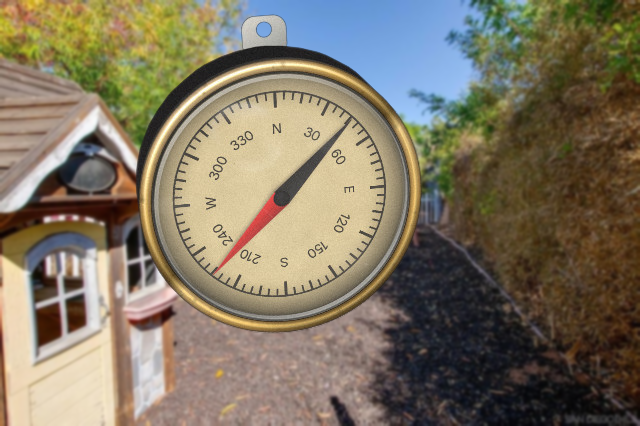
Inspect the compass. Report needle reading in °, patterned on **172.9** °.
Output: **225** °
